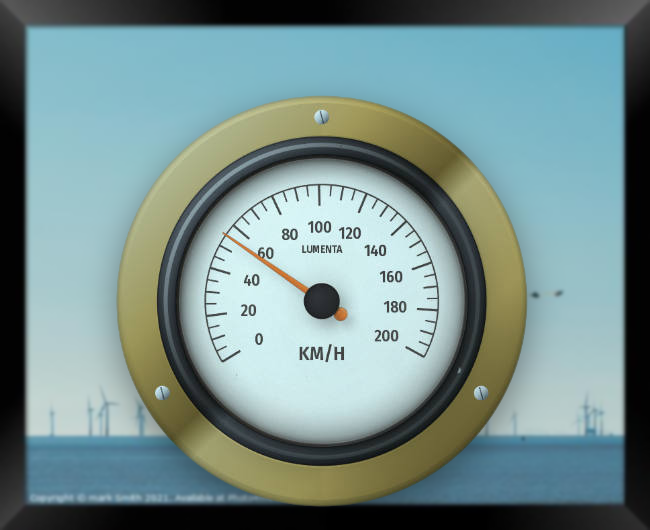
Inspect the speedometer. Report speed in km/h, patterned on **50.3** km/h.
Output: **55** km/h
